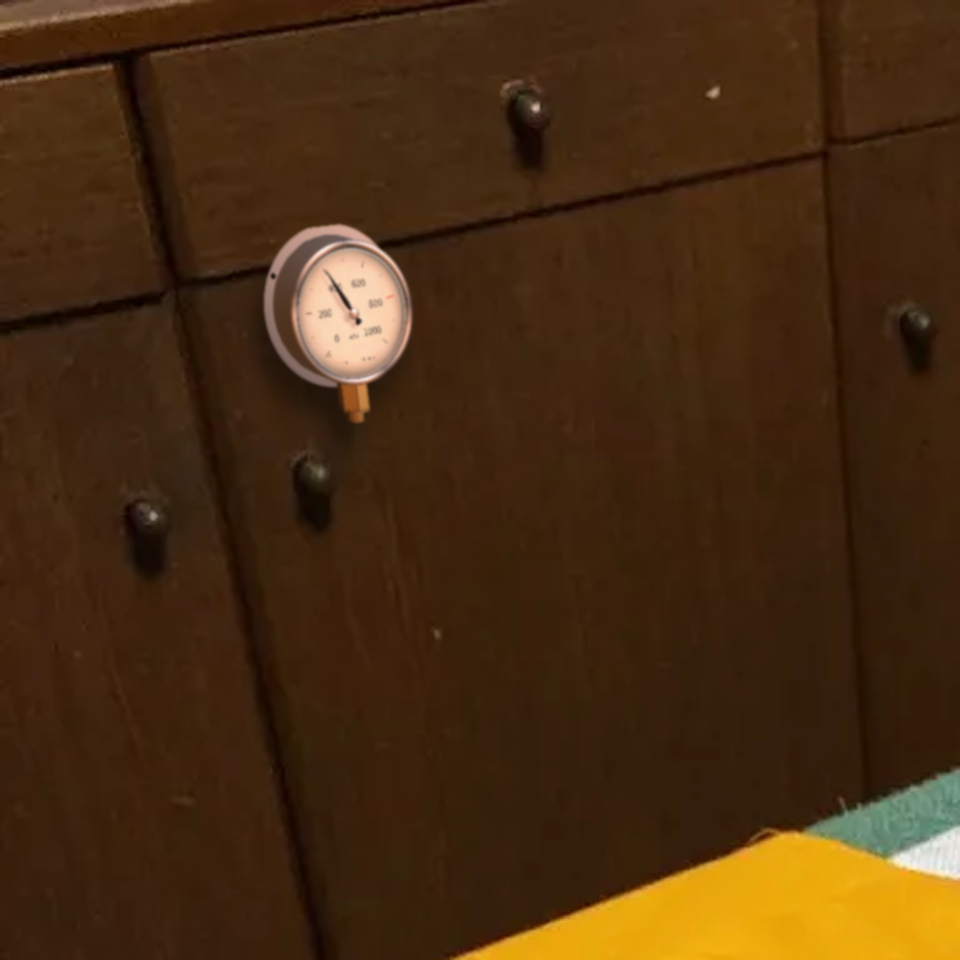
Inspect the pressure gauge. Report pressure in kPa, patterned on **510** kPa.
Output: **400** kPa
